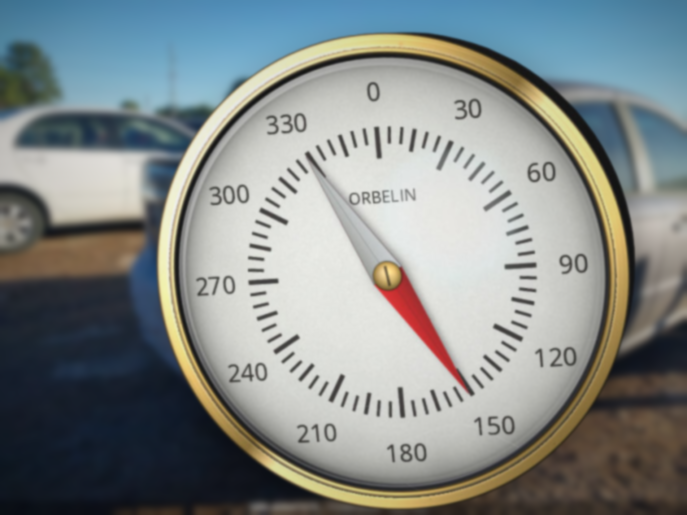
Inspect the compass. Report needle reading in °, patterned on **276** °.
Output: **150** °
